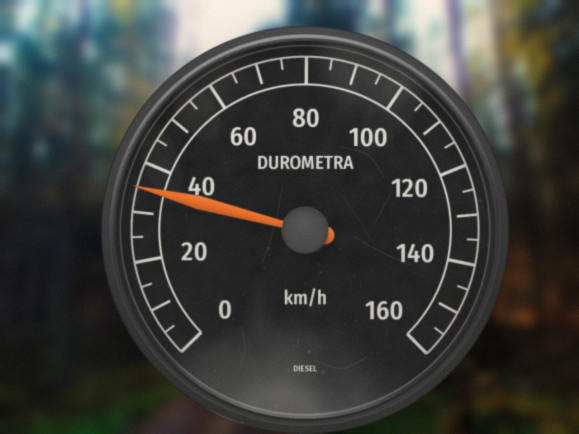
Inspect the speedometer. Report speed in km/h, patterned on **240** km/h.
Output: **35** km/h
